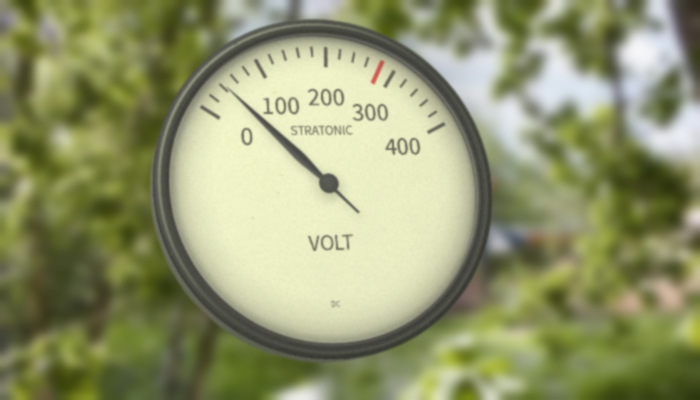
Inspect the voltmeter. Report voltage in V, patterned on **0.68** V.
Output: **40** V
